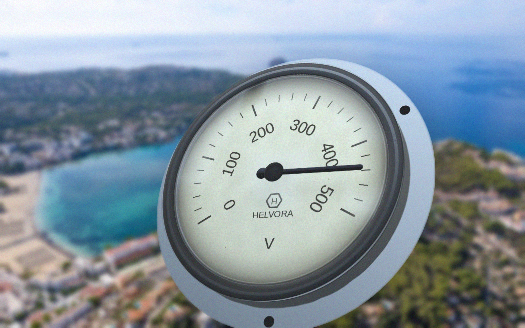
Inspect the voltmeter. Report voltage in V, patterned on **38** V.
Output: **440** V
